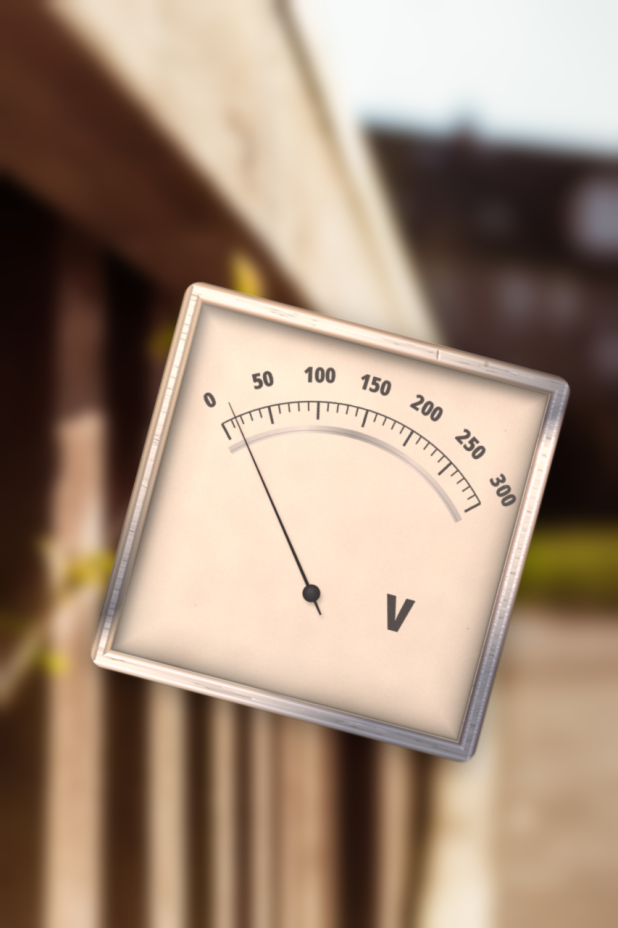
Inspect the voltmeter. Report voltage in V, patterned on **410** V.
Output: **15** V
